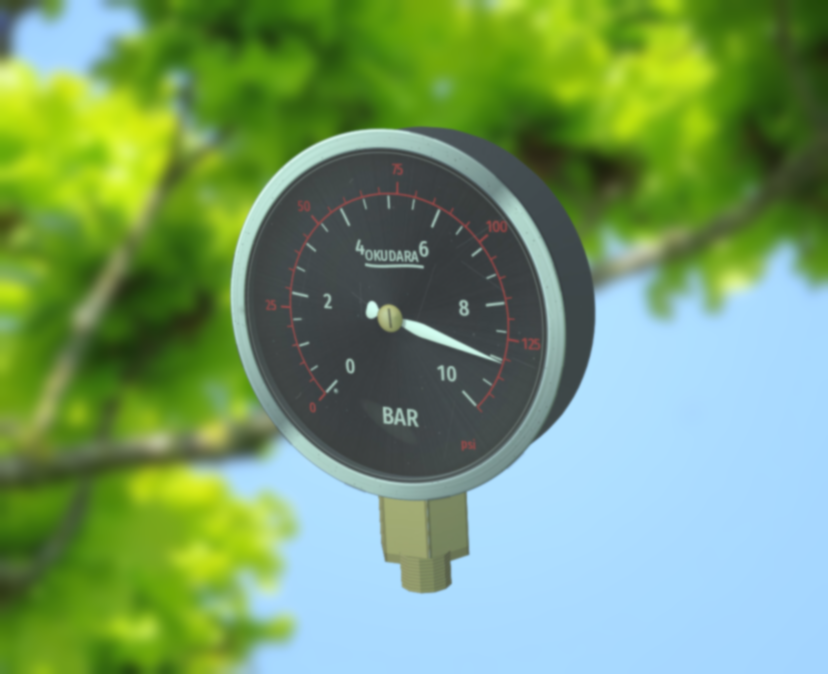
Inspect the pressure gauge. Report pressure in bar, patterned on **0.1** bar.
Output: **9** bar
